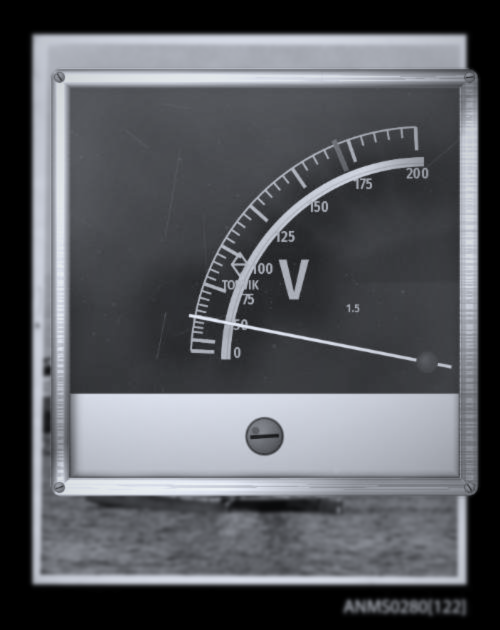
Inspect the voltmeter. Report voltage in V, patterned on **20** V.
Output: **50** V
